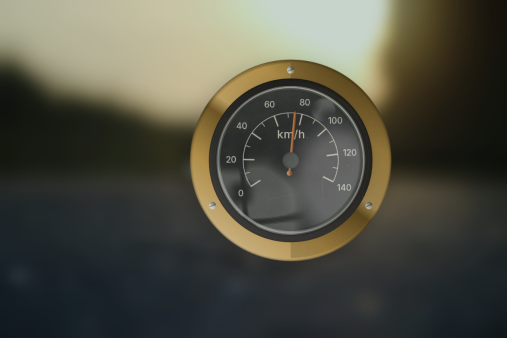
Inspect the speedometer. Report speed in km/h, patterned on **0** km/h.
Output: **75** km/h
